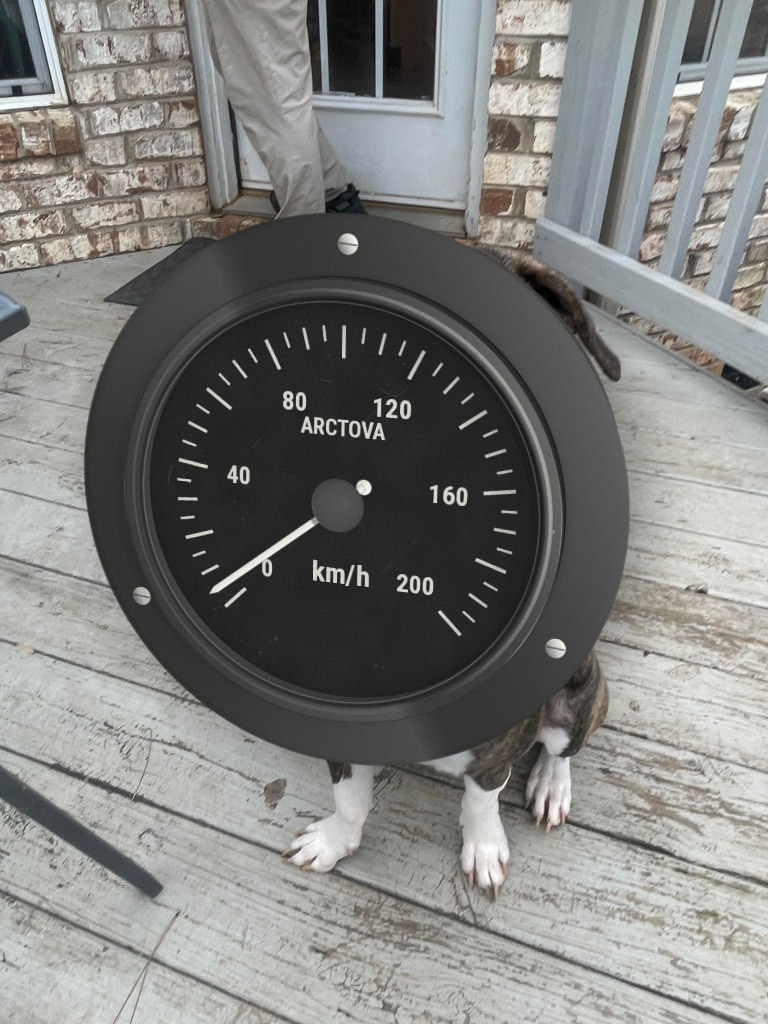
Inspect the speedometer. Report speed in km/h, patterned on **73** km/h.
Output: **5** km/h
